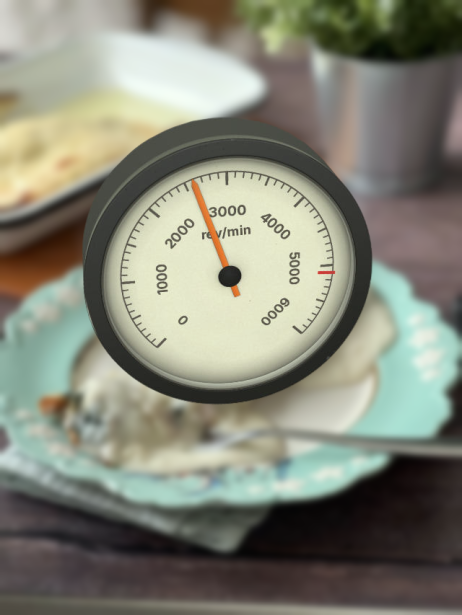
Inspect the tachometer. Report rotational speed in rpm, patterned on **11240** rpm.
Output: **2600** rpm
